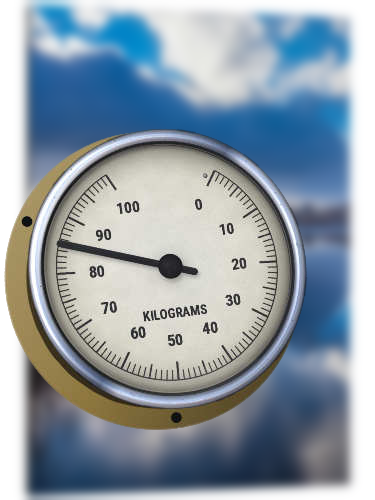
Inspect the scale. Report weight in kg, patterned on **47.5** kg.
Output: **85** kg
